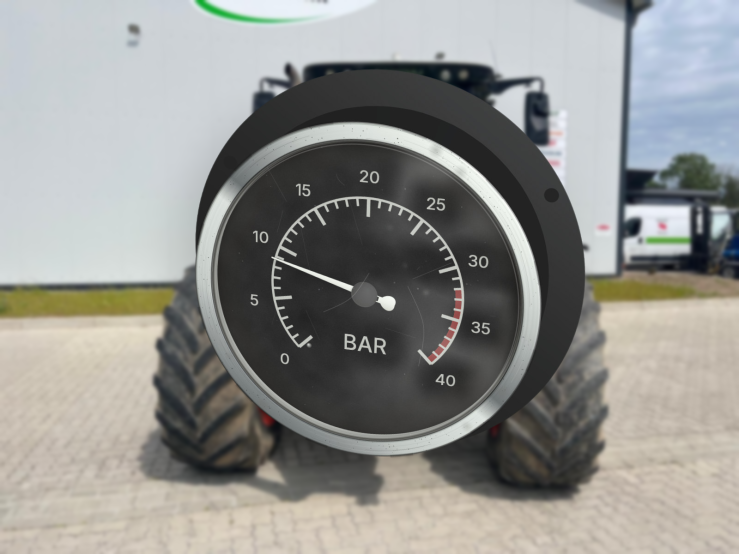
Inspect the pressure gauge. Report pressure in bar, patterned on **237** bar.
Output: **9** bar
